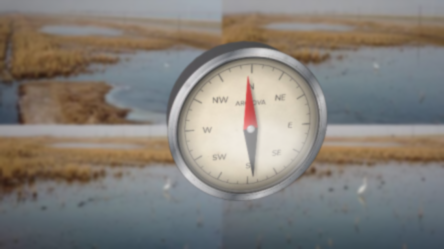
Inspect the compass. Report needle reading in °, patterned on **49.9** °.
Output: **355** °
